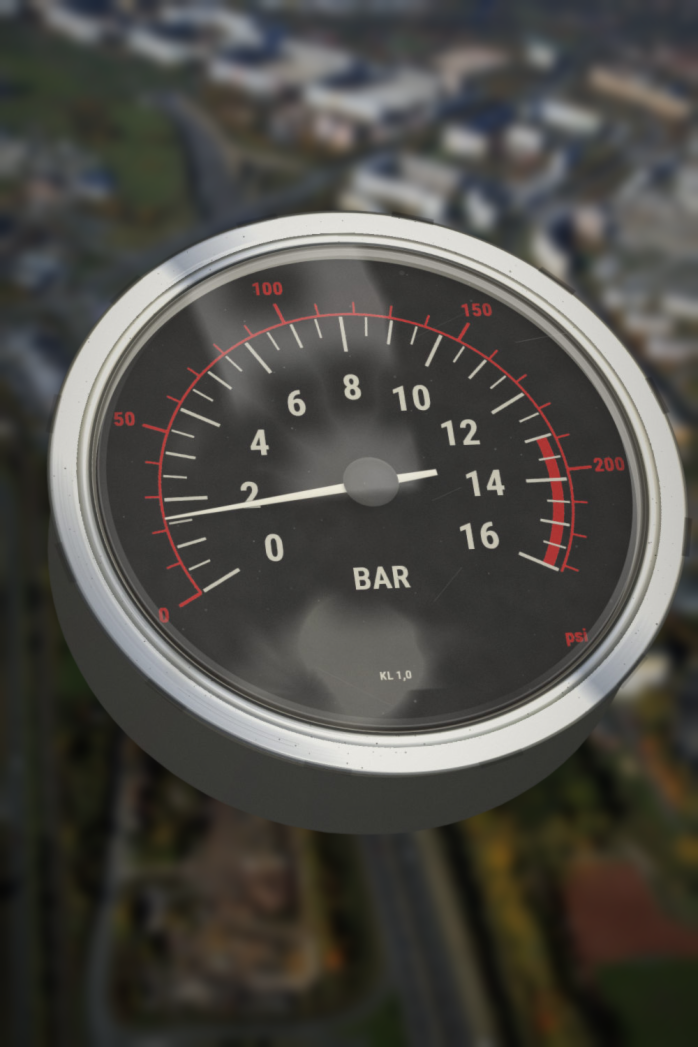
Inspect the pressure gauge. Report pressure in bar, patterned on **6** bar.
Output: **1.5** bar
